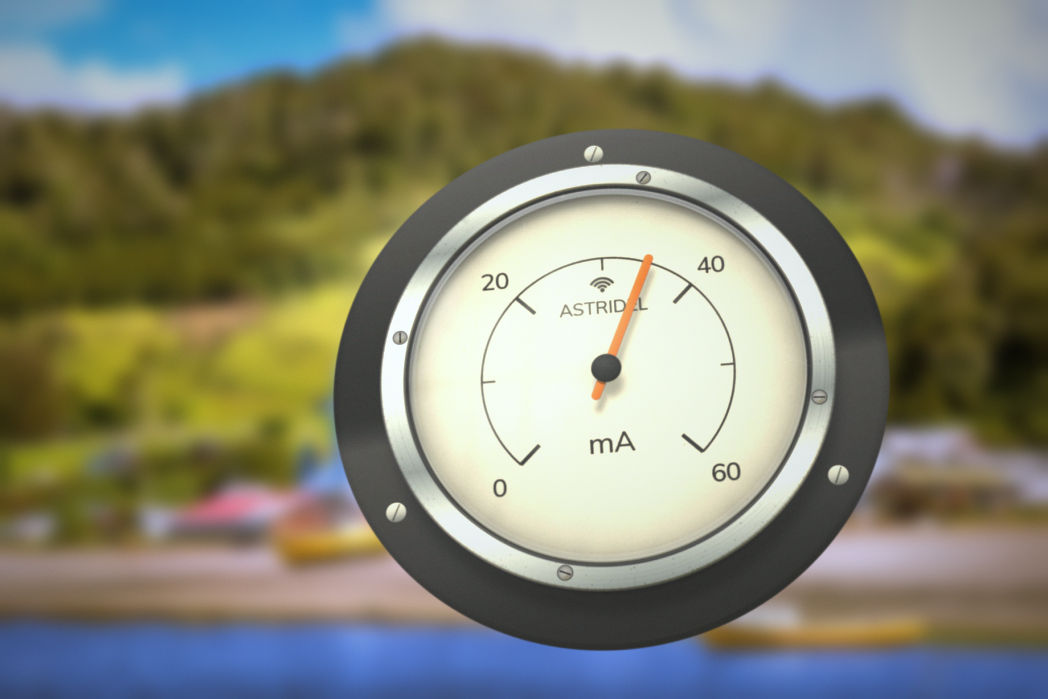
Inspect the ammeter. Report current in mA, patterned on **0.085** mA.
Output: **35** mA
